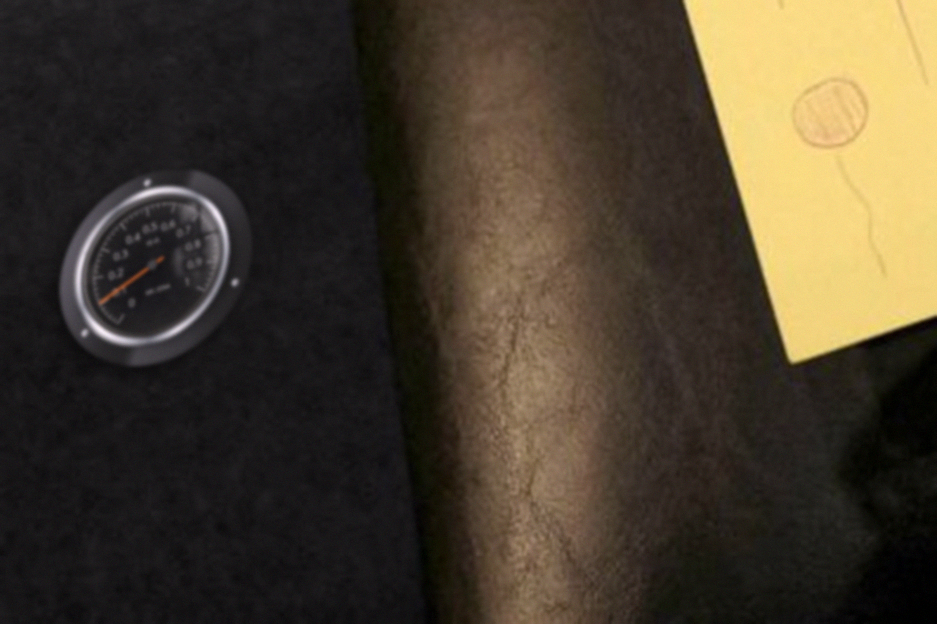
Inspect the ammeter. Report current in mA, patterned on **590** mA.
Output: **0.1** mA
